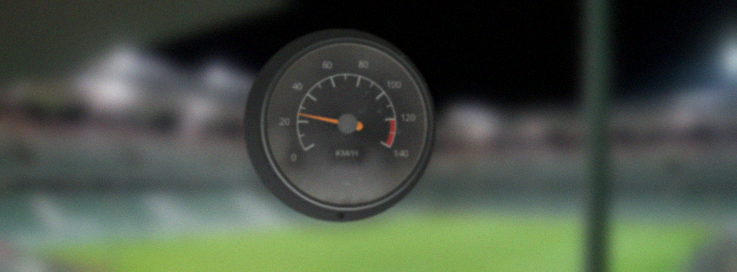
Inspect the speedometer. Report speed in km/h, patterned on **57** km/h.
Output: **25** km/h
